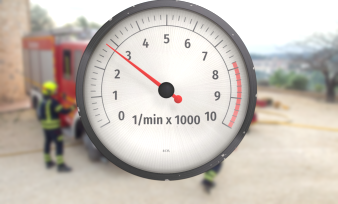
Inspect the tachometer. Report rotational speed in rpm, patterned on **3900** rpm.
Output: **2800** rpm
